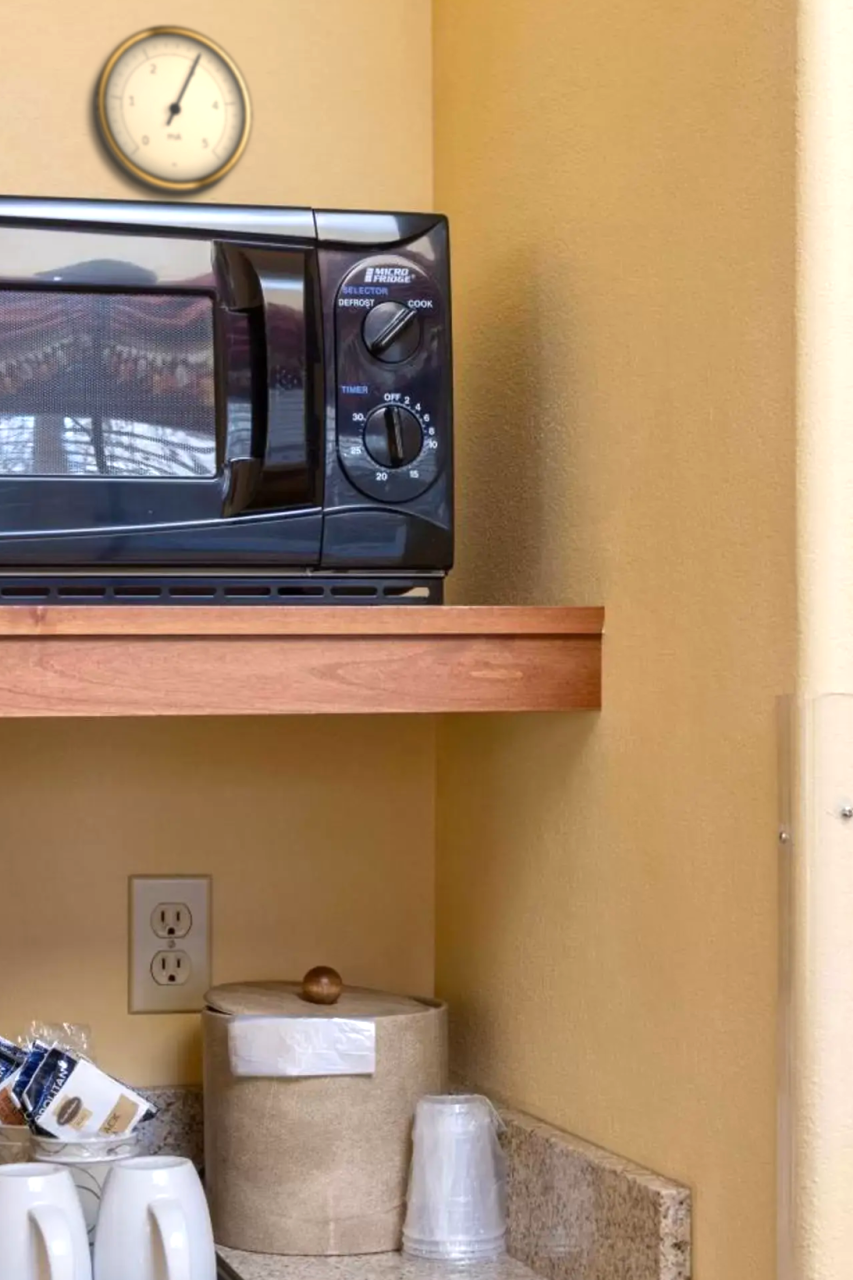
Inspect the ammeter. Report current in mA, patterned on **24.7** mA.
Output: **3** mA
